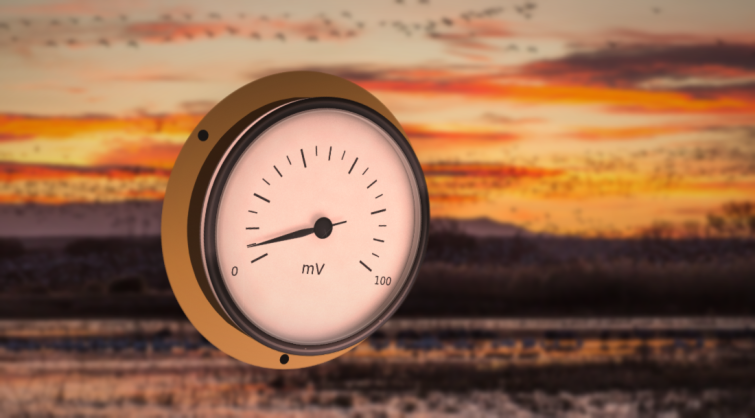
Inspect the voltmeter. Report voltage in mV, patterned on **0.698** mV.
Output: **5** mV
